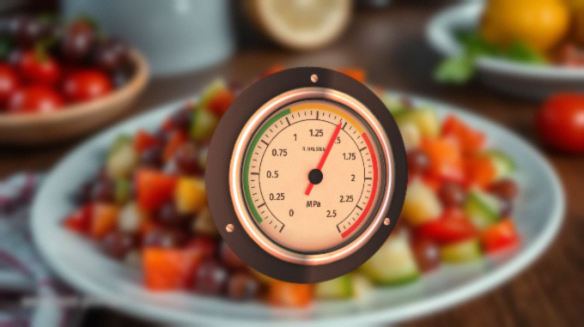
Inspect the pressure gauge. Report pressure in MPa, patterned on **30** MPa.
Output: **1.45** MPa
